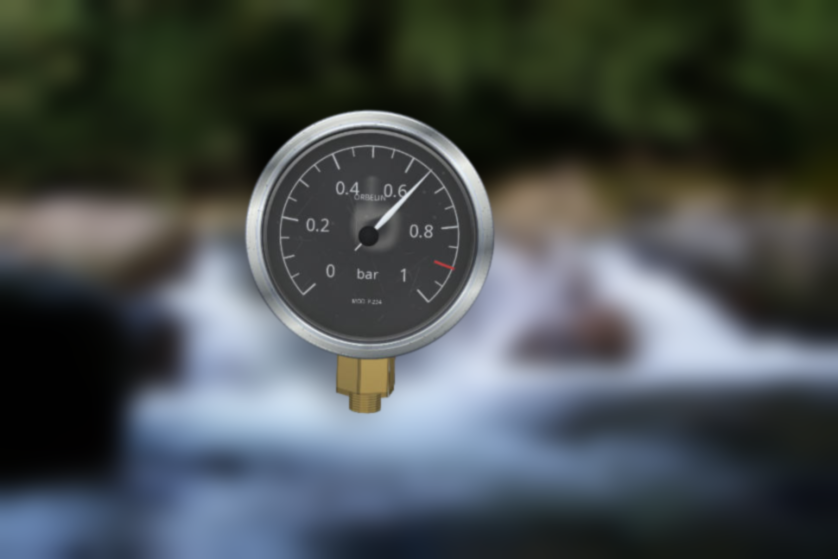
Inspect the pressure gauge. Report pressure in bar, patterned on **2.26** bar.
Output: **0.65** bar
